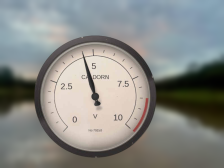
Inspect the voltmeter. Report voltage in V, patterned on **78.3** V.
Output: **4.5** V
